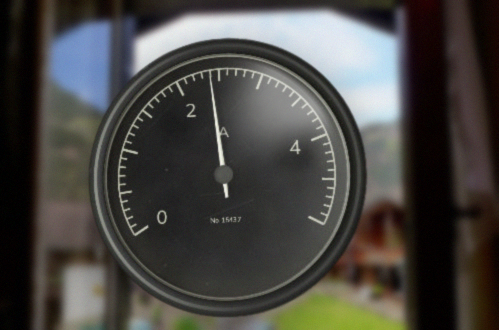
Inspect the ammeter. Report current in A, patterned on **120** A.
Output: **2.4** A
